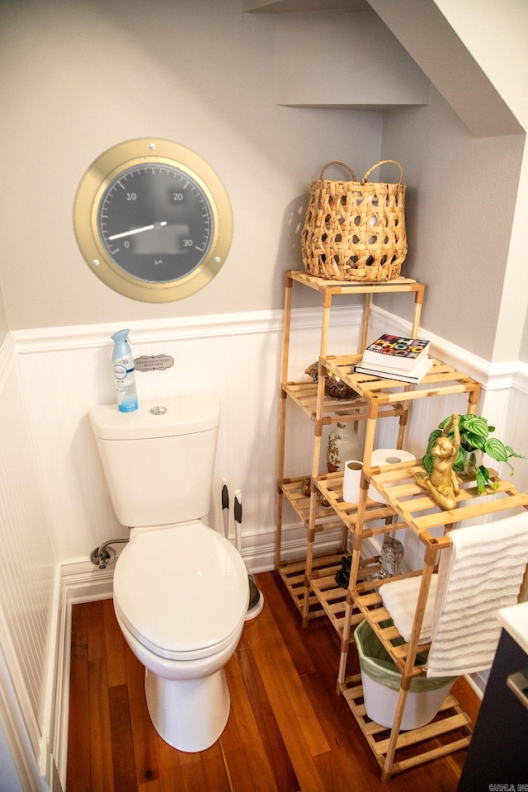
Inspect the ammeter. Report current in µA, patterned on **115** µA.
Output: **2** µA
